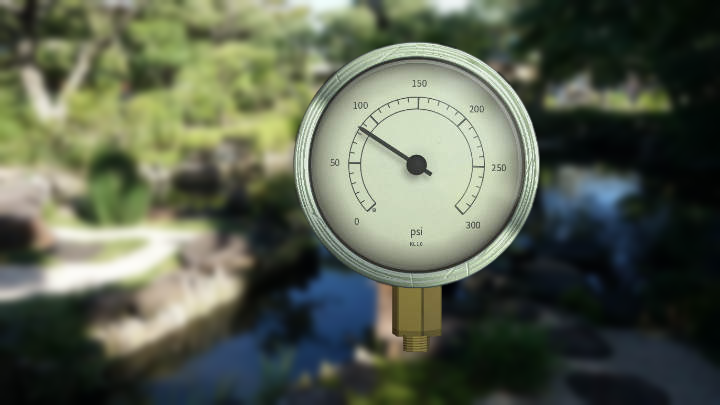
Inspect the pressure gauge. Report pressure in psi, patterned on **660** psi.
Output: **85** psi
